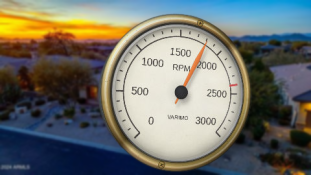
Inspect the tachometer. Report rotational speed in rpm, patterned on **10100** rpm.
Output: **1800** rpm
